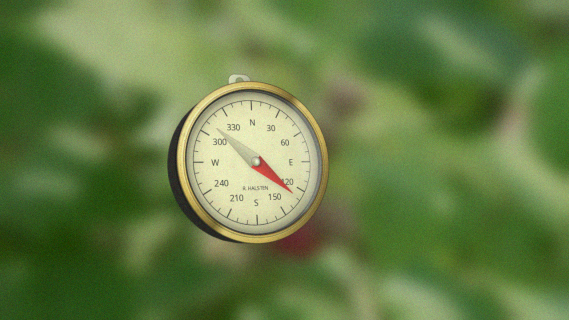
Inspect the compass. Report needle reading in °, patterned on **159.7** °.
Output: **130** °
